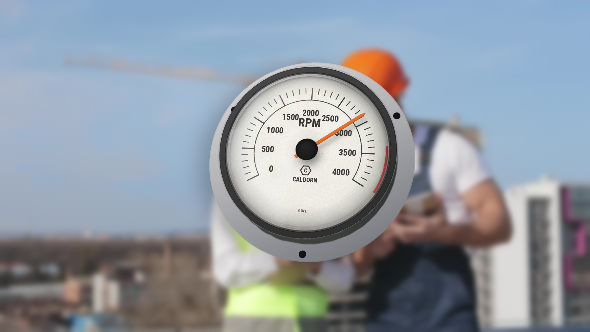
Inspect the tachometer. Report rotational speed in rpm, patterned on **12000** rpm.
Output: **2900** rpm
